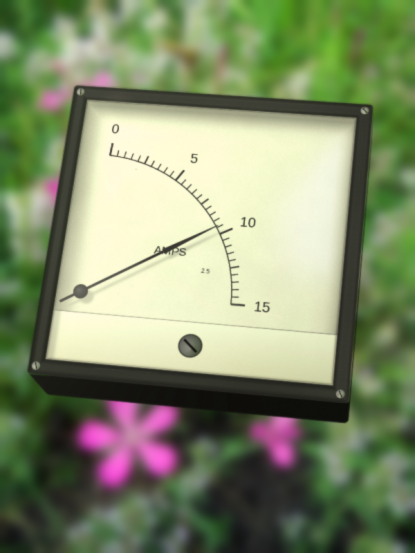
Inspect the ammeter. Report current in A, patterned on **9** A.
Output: **9.5** A
